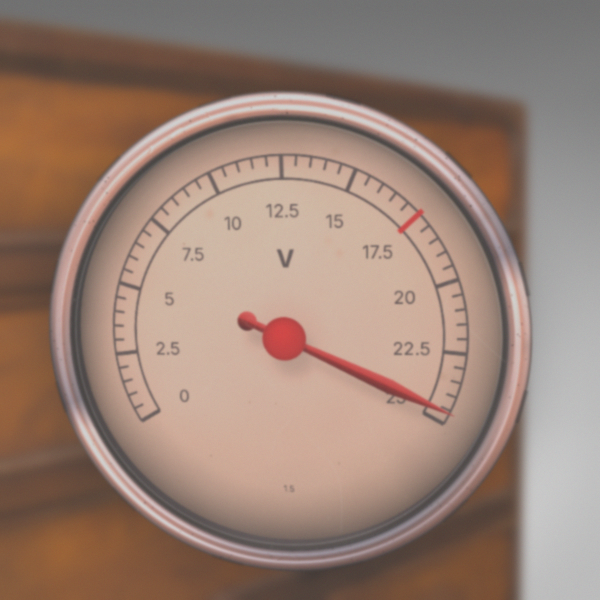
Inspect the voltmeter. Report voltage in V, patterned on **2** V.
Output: **24.5** V
